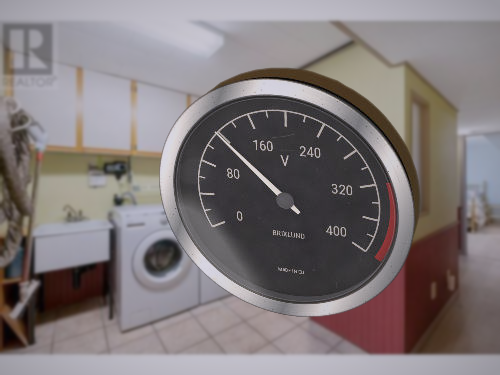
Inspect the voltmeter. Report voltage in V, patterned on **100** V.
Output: **120** V
